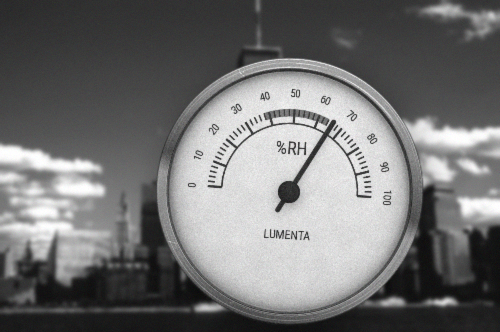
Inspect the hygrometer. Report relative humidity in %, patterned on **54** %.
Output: **66** %
